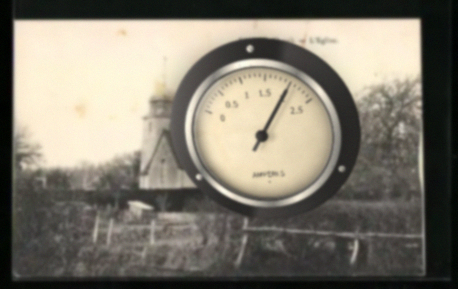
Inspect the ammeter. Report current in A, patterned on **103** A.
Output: **2** A
